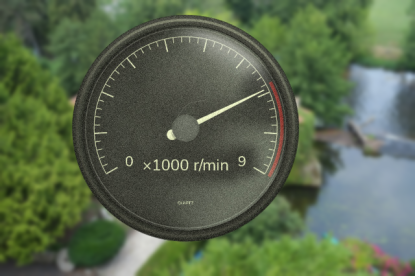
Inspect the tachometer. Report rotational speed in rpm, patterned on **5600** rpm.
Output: **6900** rpm
